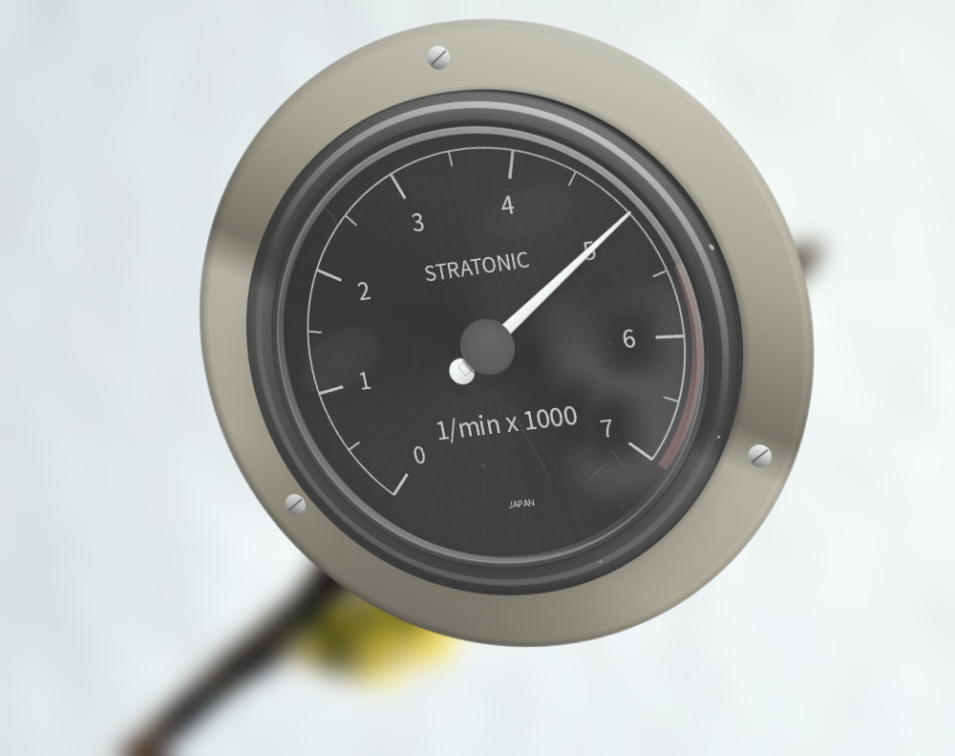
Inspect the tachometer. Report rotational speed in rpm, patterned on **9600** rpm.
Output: **5000** rpm
